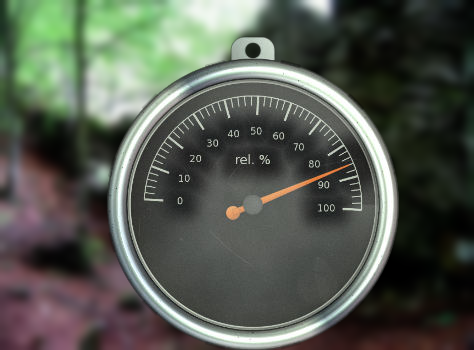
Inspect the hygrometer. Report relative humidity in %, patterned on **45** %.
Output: **86** %
